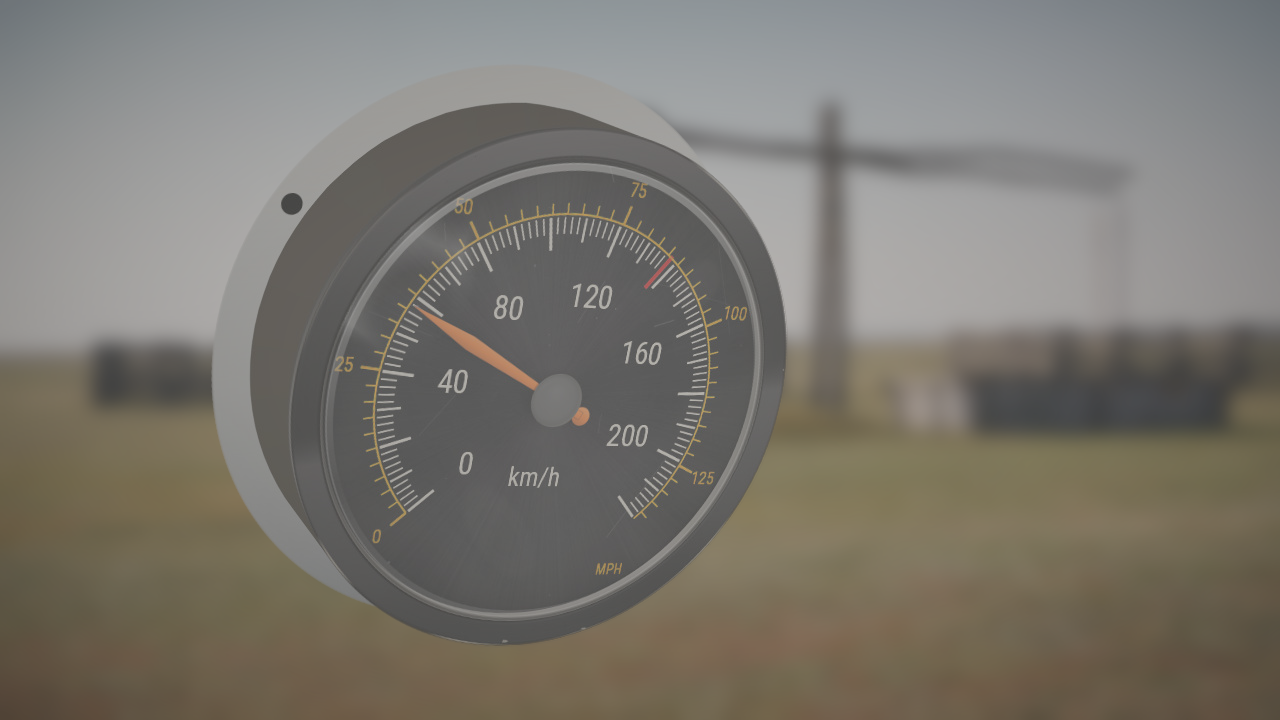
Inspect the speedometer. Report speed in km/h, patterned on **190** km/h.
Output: **58** km/h
